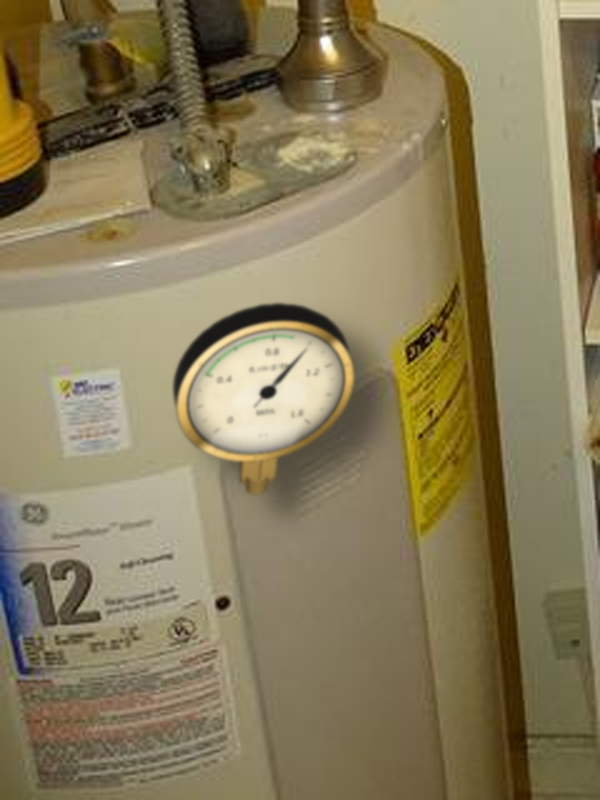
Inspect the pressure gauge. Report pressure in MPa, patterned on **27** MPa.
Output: **1** MPa
